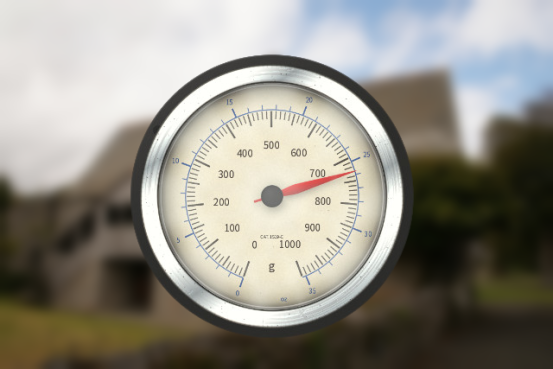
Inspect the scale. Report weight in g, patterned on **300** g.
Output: **730** g
